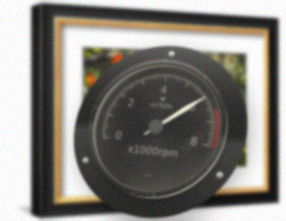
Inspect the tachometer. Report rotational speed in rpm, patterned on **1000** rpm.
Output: **6000** rpm
